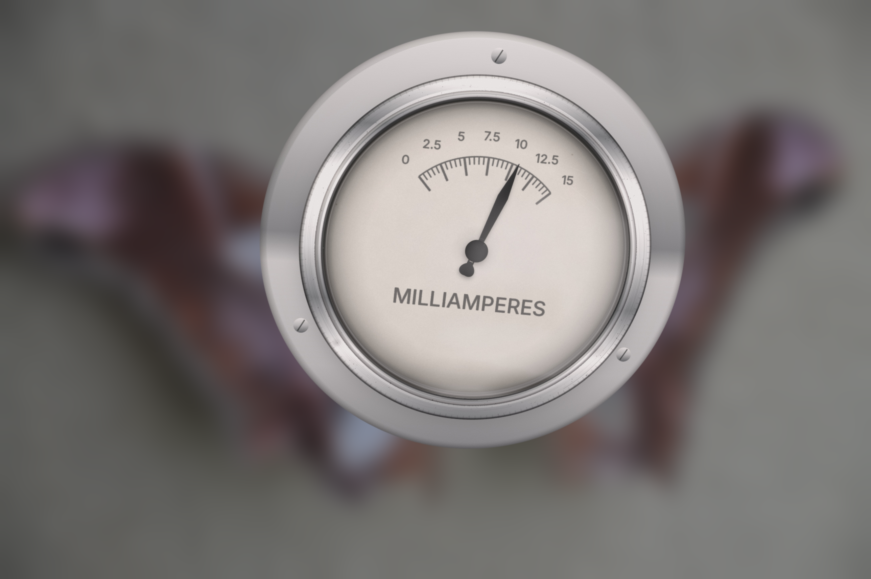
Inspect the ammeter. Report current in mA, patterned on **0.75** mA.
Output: **10.5** mA
